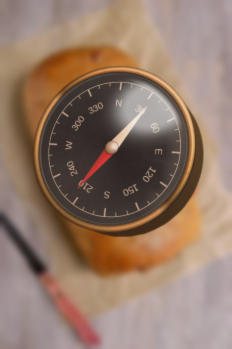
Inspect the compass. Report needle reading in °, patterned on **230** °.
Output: **215** °
